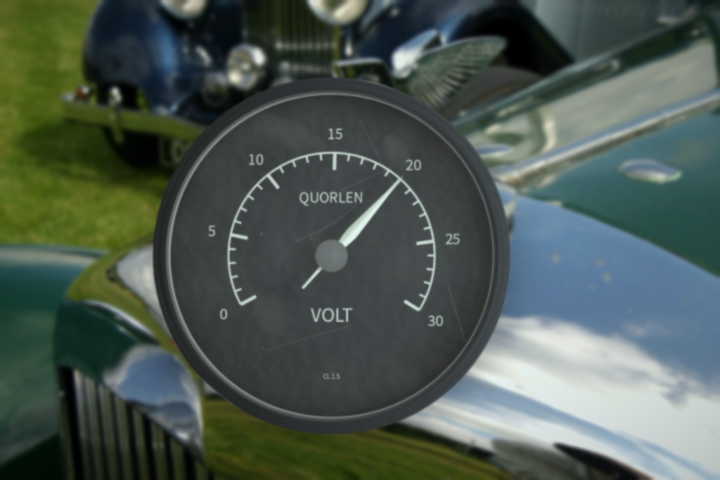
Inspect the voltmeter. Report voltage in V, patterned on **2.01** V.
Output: **20** V
